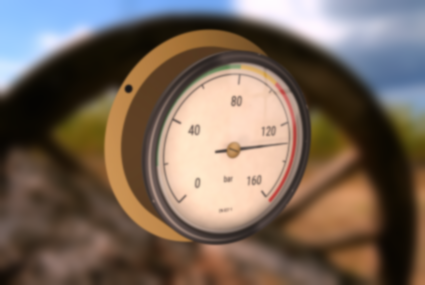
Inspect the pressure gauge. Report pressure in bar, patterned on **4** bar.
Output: **130** bar
